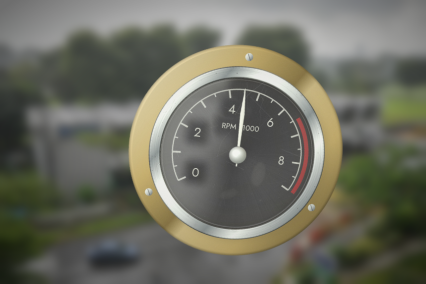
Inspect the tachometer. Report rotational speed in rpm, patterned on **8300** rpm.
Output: **4500** rpm
